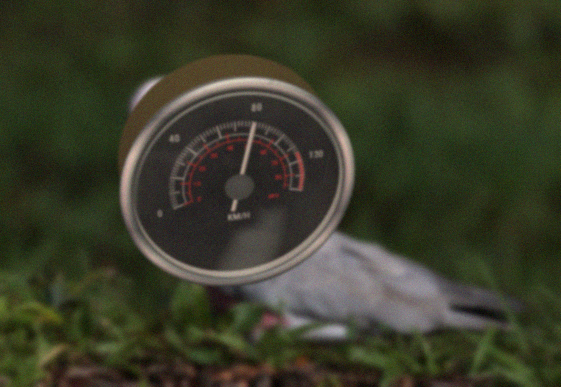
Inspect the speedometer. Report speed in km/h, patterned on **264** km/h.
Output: **80** km/h
